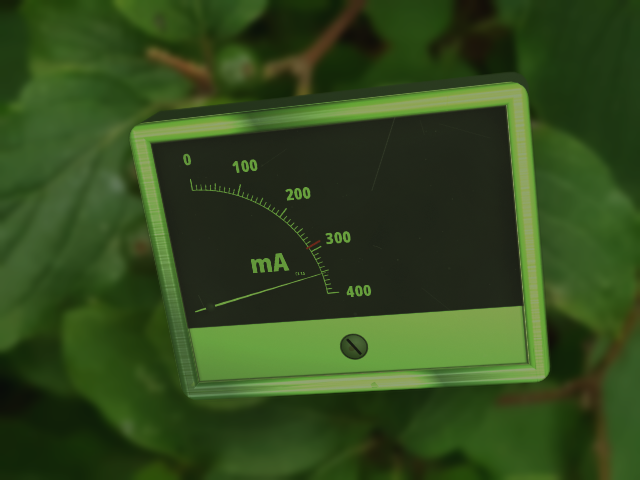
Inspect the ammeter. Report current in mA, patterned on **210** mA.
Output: **350** mA
